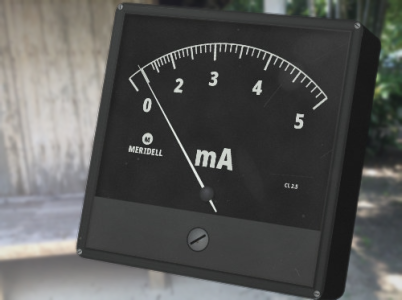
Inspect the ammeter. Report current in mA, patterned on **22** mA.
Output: **1** mA
